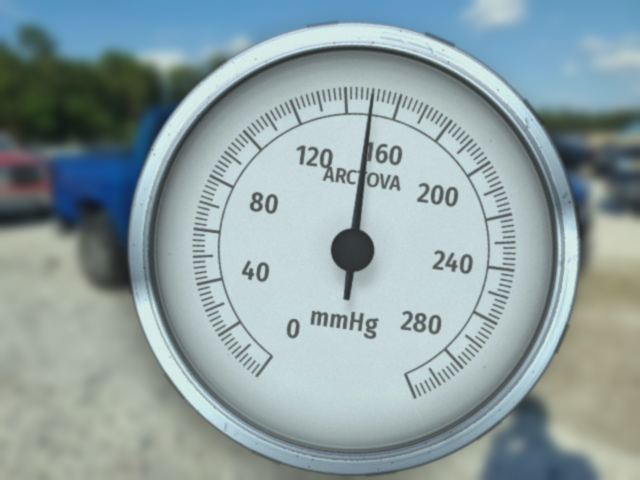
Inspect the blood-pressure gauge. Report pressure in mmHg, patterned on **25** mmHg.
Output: **150** mmHg
